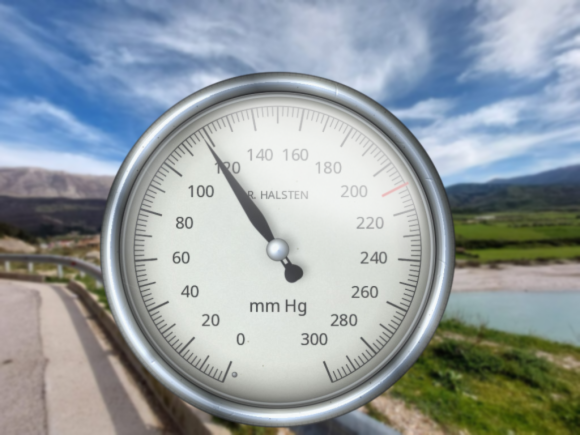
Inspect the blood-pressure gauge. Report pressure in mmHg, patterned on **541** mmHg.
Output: **118** mmHg
